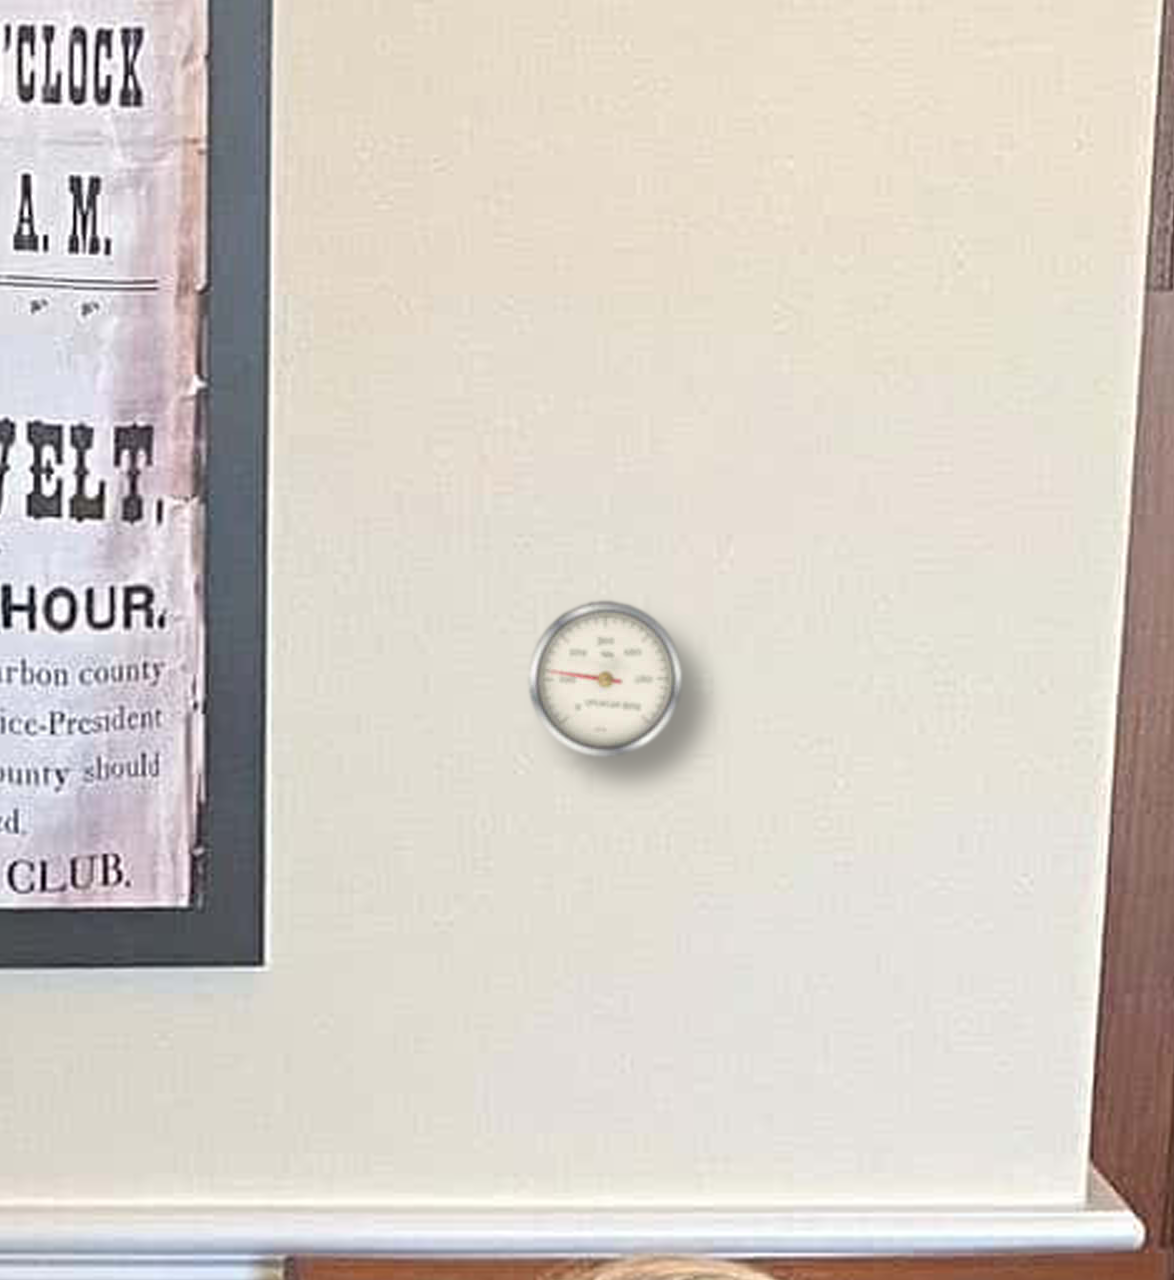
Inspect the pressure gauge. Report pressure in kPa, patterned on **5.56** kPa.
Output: **120** kPa
